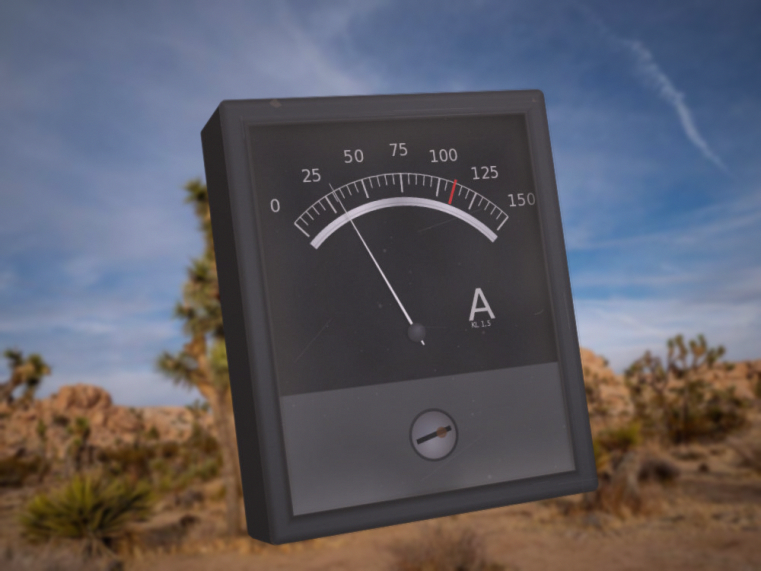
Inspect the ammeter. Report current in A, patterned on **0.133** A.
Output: **30** A
